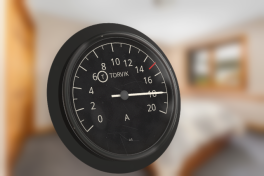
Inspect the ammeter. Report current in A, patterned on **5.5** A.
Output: **18** A
